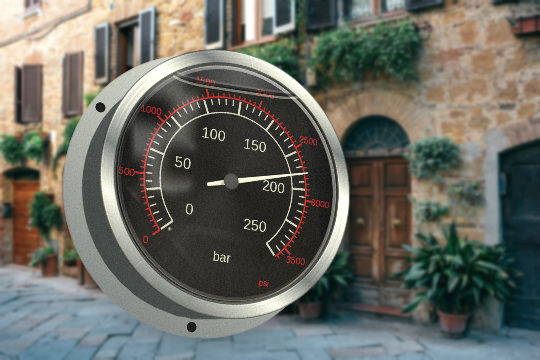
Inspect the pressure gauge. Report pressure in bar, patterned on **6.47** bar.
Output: **190** bar
